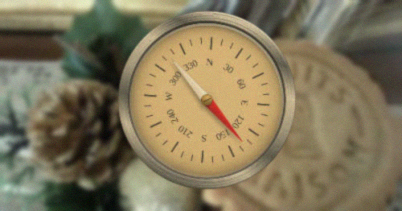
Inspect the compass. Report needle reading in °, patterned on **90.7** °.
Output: **135** °
